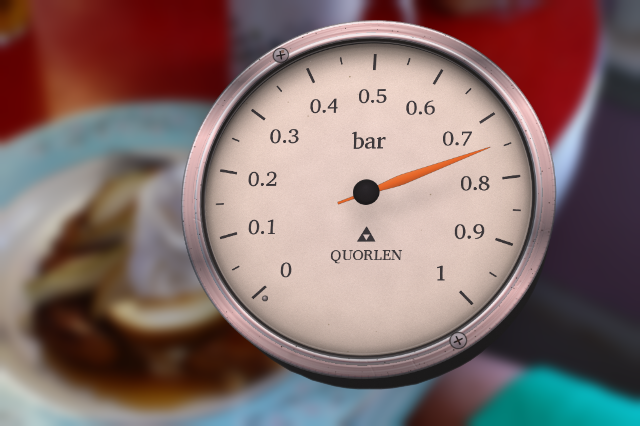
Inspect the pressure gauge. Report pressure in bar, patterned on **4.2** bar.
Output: **0.75** bar
